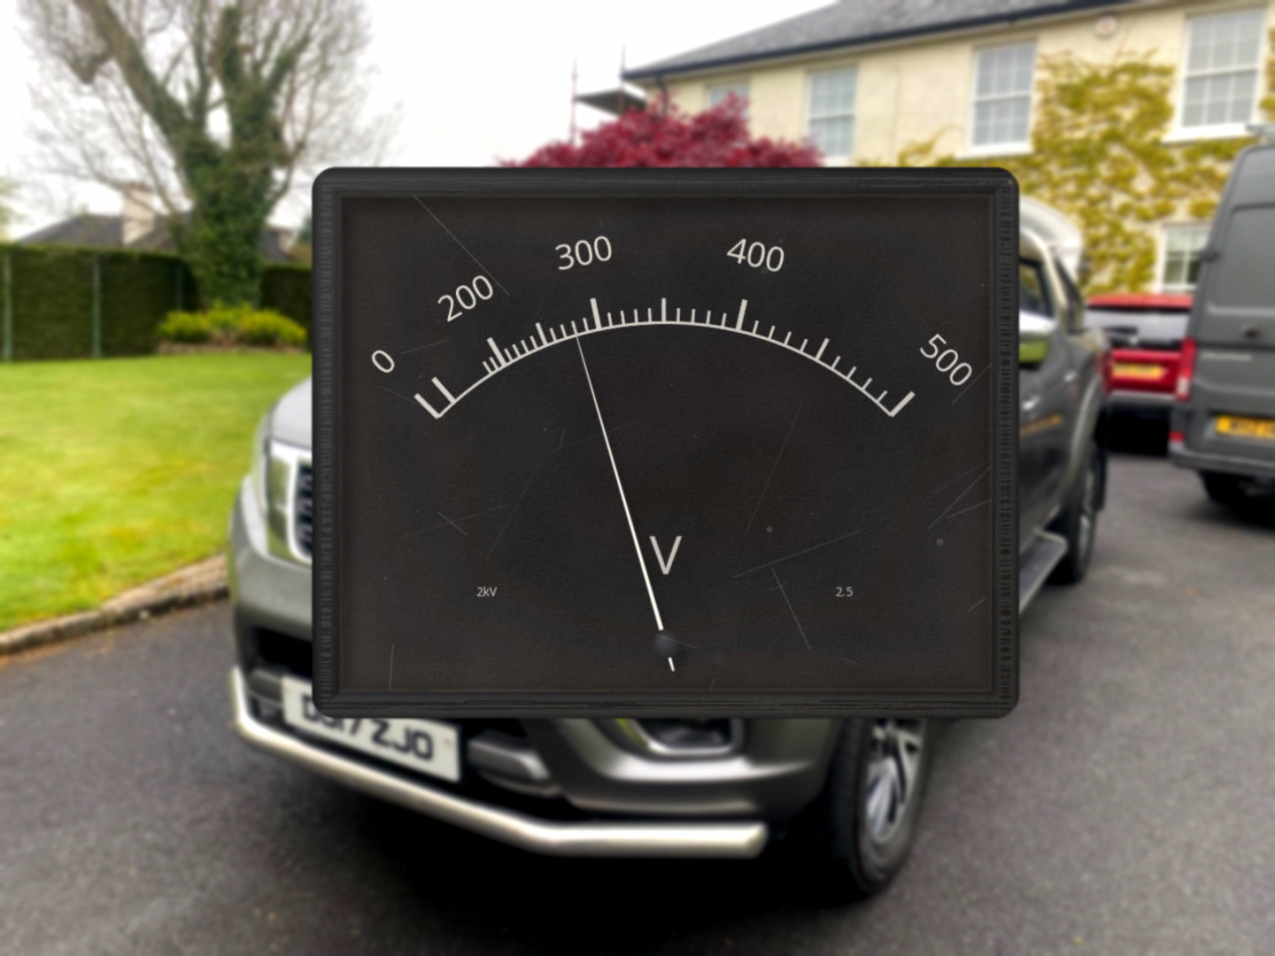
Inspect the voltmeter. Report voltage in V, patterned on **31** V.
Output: **280** V
